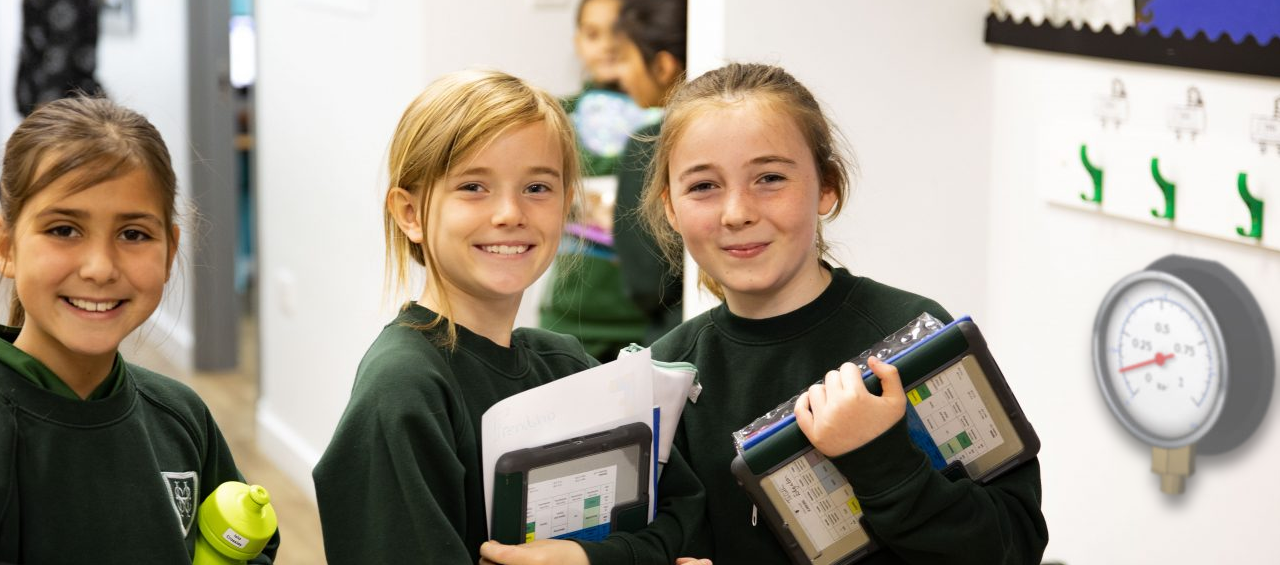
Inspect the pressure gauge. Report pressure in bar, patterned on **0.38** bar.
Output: **0.1** bar
